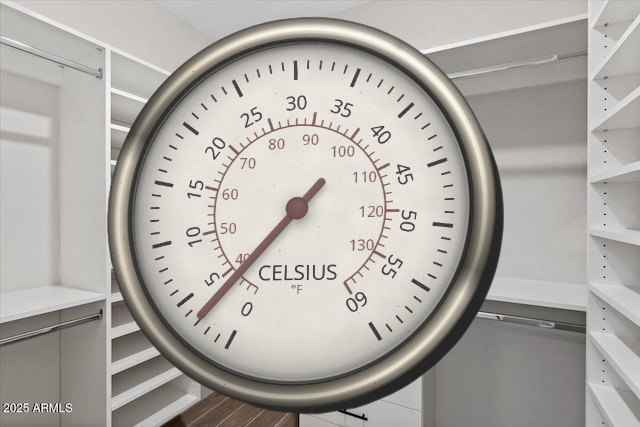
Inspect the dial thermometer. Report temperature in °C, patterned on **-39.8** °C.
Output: **3** °C
